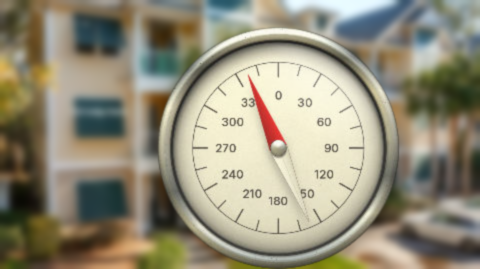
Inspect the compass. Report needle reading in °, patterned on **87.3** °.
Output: **337.5** °
